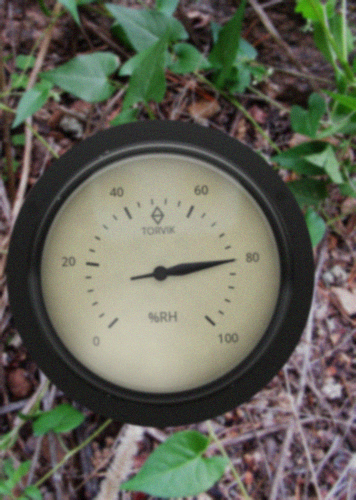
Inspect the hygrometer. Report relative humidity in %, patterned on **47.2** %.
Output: **80** %
